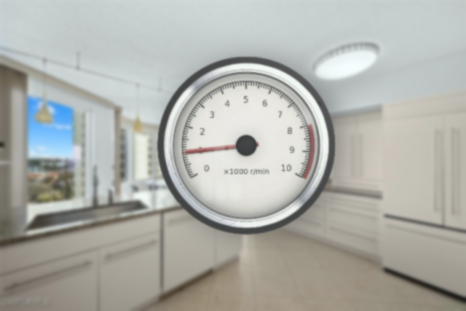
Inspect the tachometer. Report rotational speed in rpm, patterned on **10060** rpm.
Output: **1000** rpm
